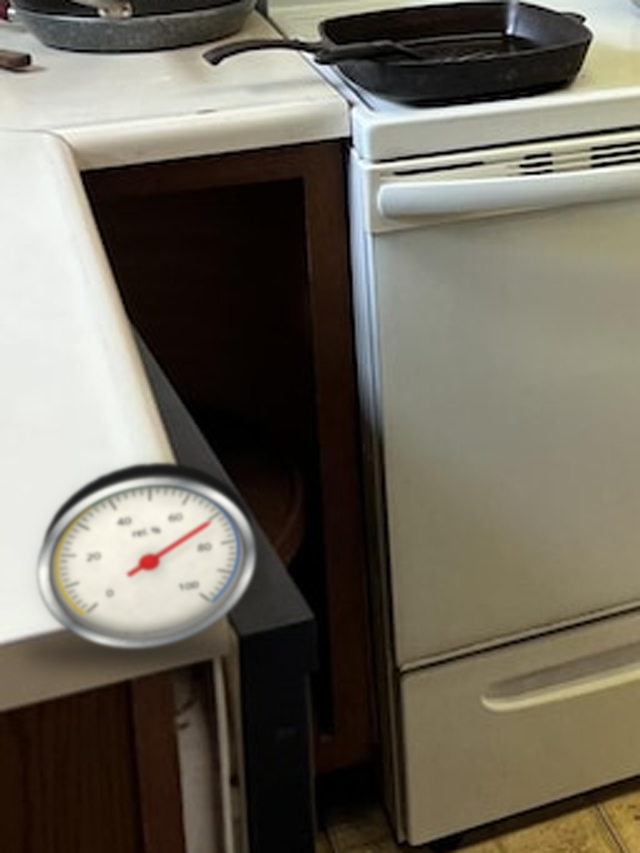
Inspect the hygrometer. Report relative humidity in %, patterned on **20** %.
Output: **70** %
